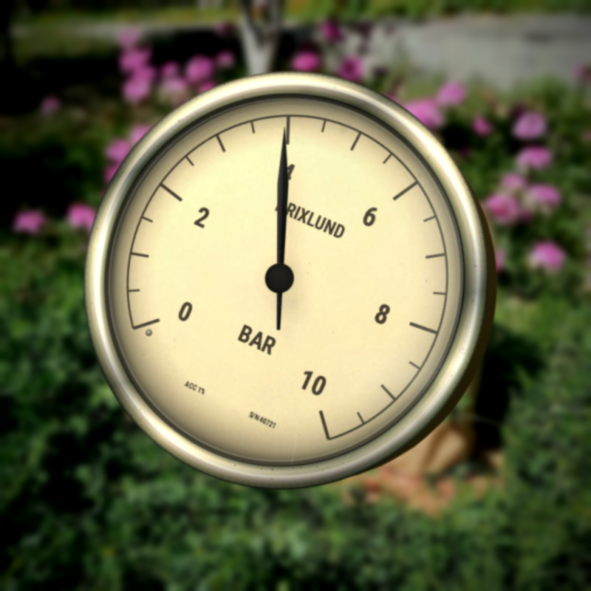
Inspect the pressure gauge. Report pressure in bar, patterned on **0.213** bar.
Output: **4** bar
